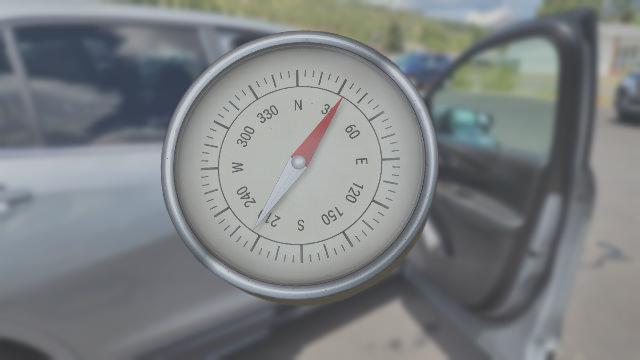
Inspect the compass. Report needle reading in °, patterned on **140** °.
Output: **35** °
